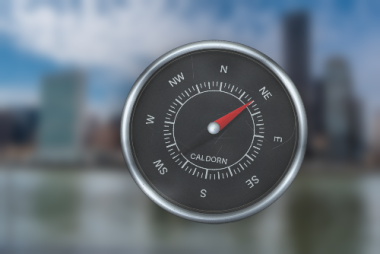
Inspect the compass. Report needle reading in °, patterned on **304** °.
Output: **45** °
